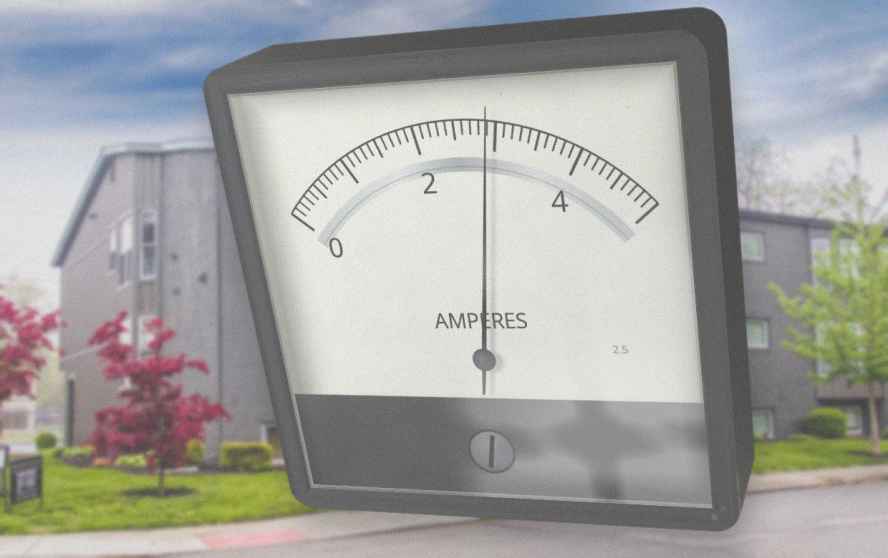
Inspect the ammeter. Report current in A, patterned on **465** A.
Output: **2.9** A
